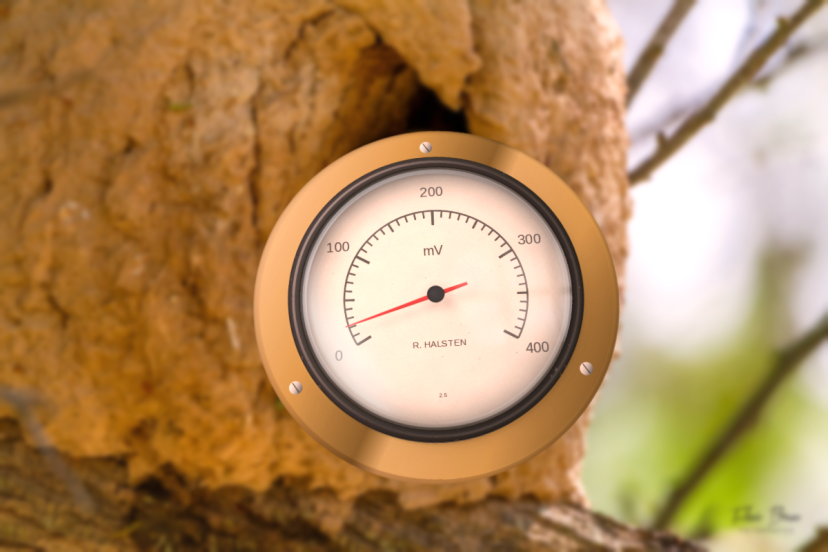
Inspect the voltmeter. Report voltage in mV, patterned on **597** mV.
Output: **20** mV
